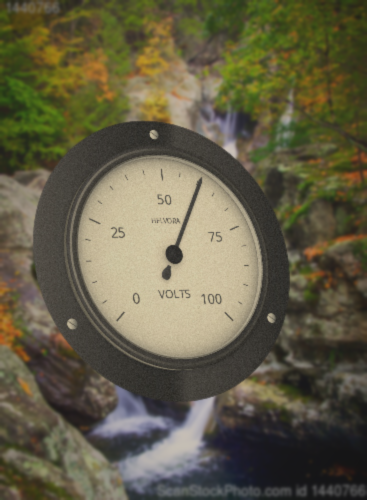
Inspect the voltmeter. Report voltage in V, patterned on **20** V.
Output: **60** V
